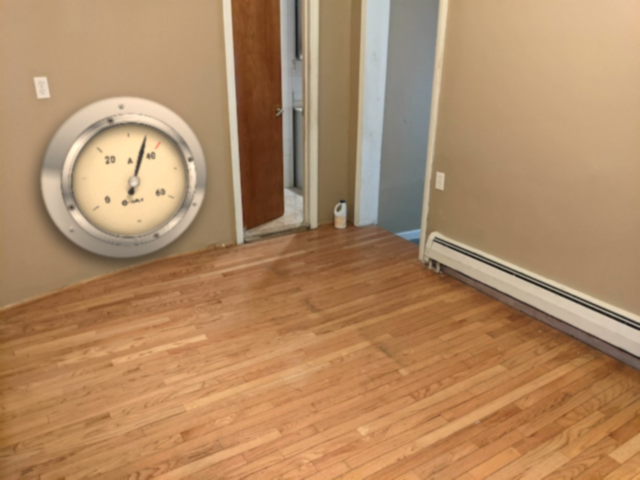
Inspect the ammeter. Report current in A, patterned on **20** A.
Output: **35** A
